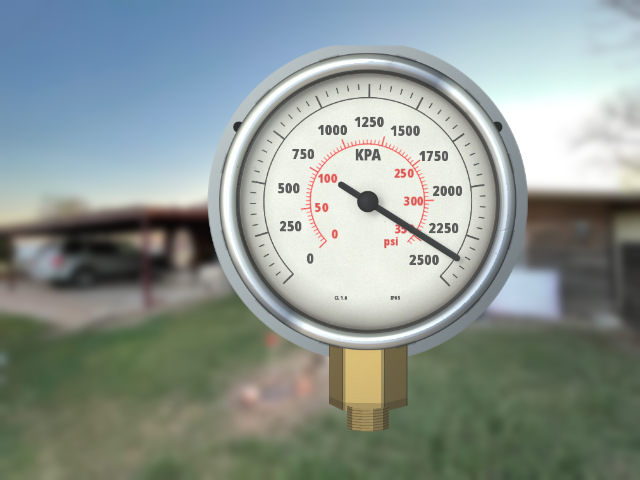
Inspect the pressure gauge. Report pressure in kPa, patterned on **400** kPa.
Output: **2375** kPa
